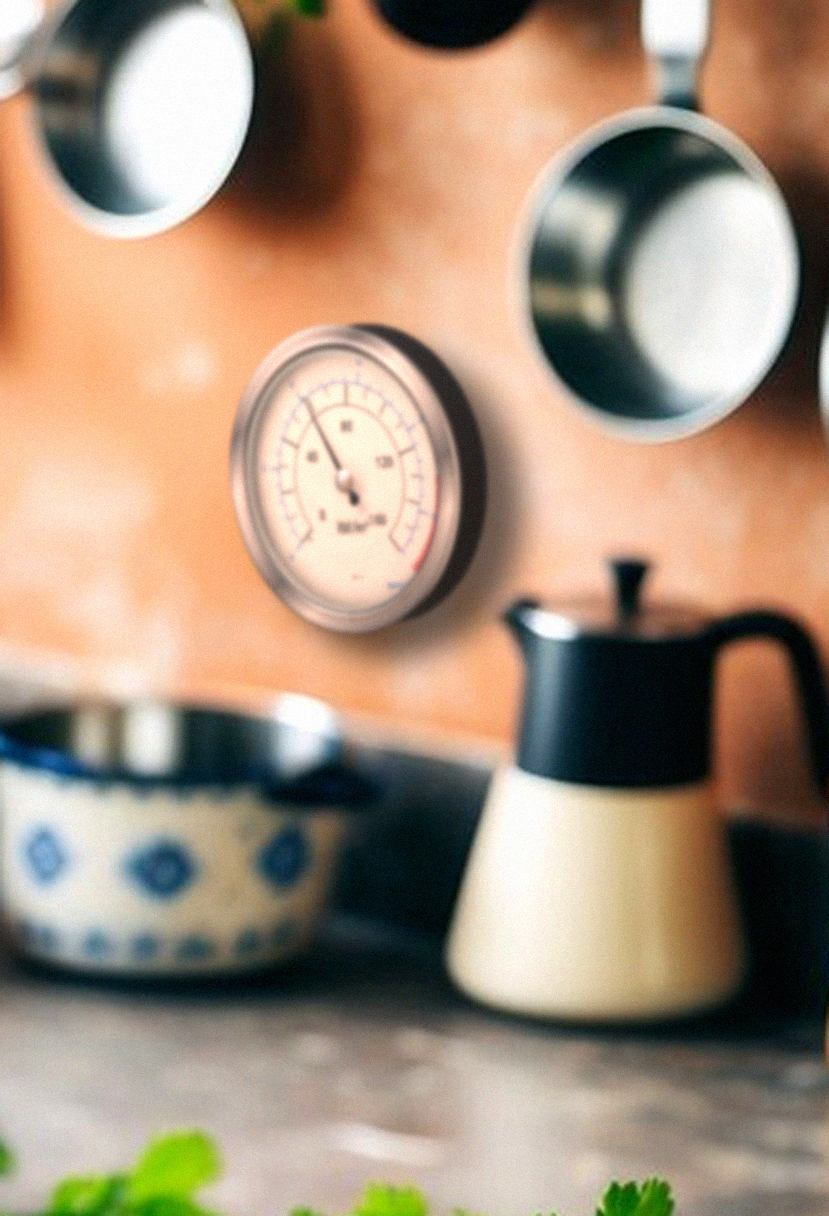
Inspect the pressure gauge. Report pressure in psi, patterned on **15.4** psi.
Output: **60** psi
